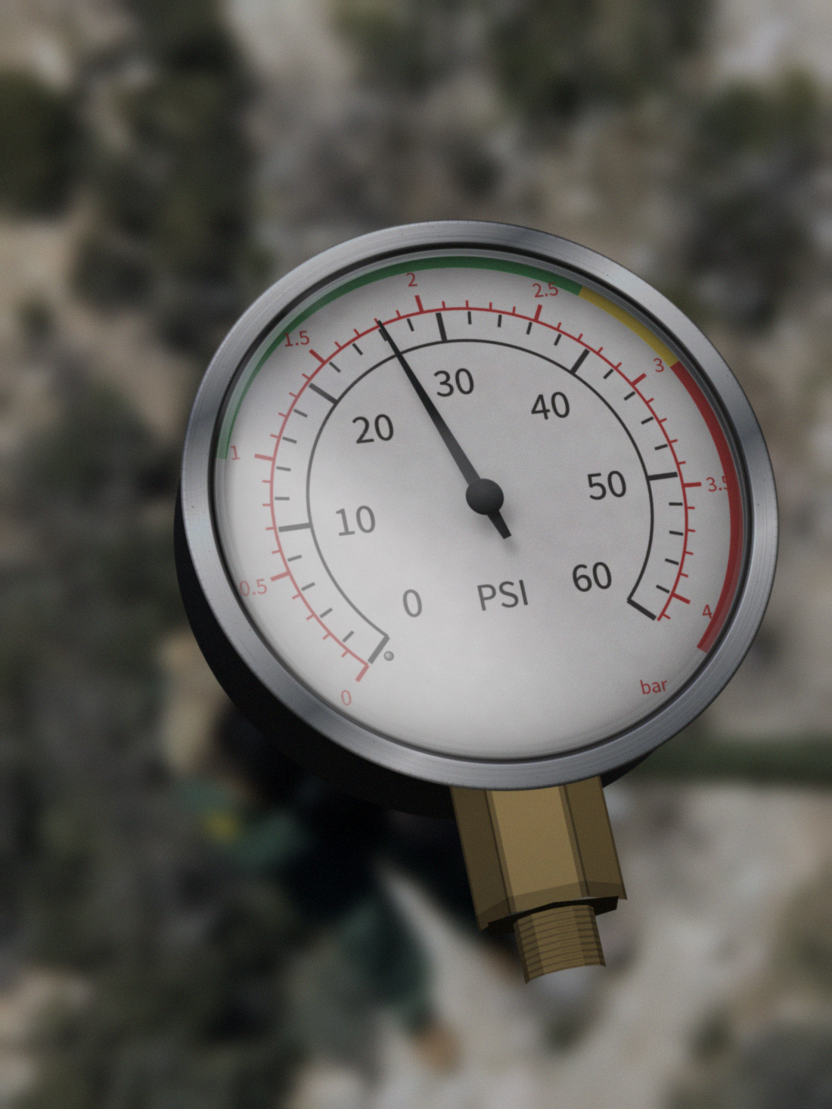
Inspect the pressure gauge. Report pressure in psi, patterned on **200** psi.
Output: **26** psi
